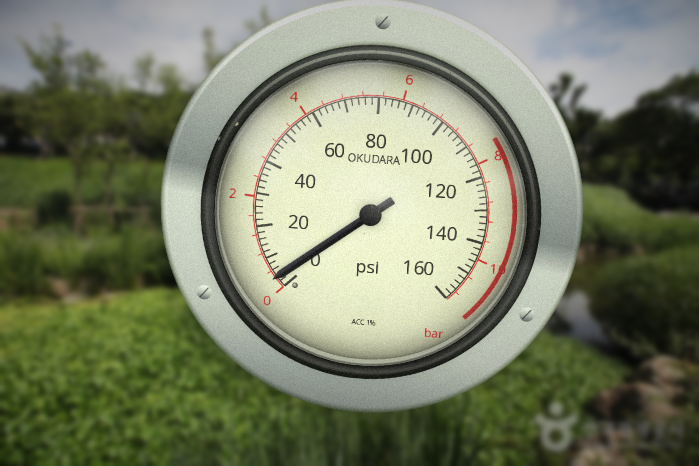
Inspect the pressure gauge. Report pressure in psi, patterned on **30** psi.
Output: **4** psi
